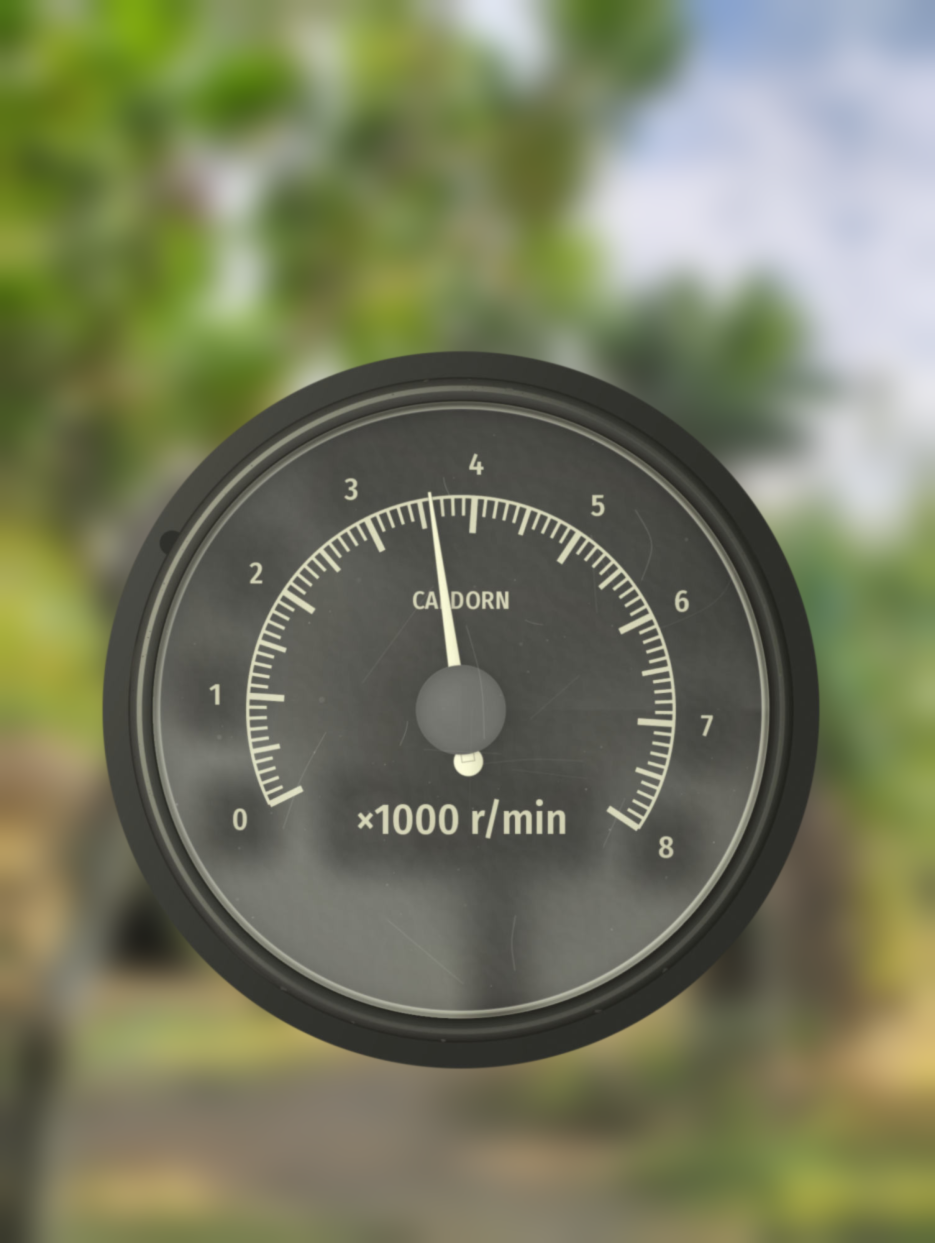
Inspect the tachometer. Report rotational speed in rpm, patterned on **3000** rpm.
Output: **3600** rpm
